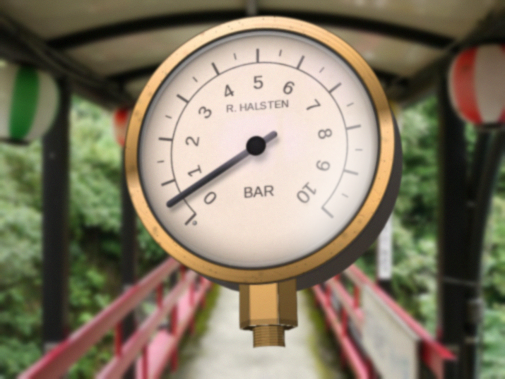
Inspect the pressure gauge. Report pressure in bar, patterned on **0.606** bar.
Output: **0.5** bar
